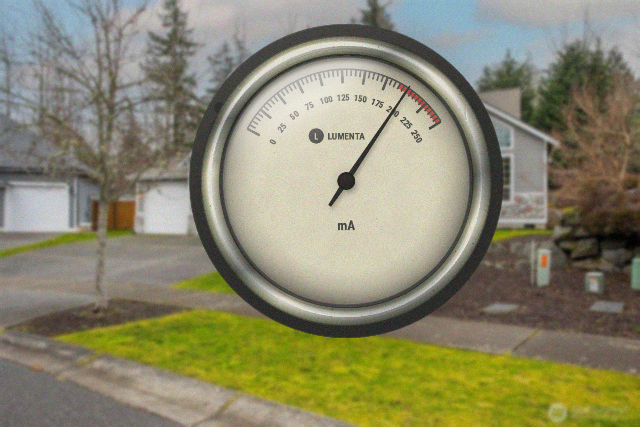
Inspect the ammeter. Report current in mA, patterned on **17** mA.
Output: **200** mA
